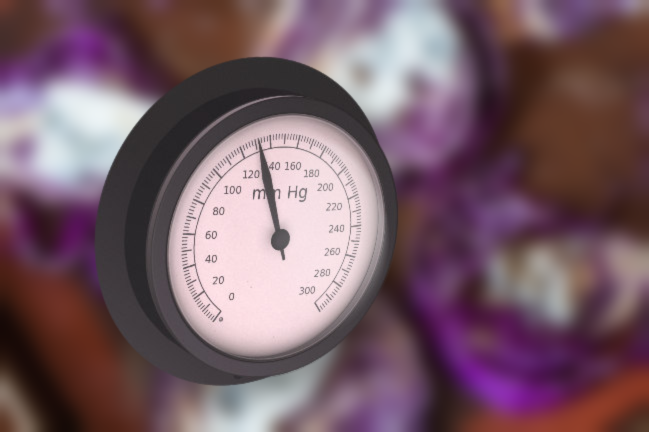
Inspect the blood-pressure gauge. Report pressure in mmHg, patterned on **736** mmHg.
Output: **130** mmHg
